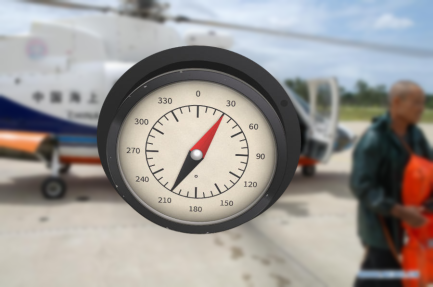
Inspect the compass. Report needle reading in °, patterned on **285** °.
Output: **30** °
